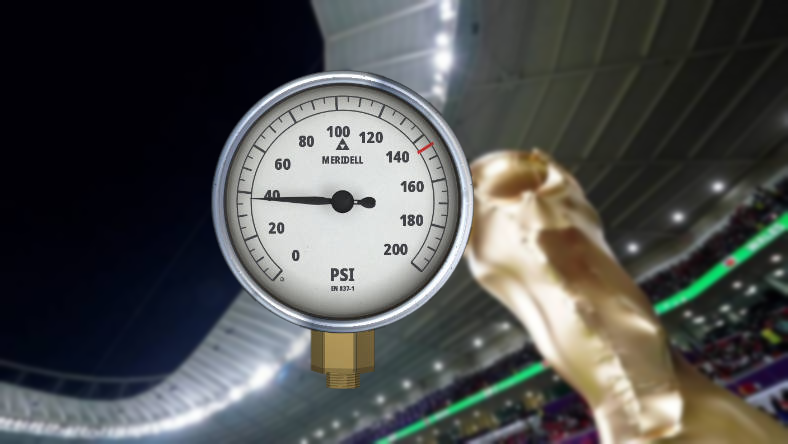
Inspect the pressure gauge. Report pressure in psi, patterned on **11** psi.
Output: **37.5** psi
